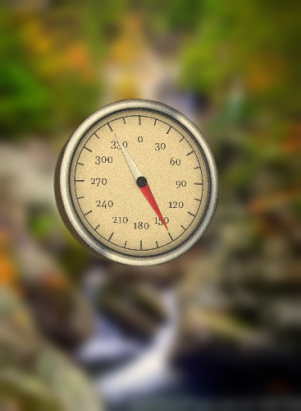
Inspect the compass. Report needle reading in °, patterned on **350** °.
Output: **150** °
